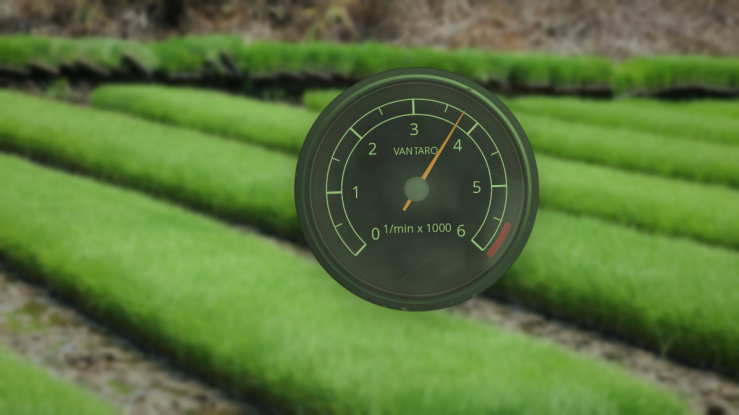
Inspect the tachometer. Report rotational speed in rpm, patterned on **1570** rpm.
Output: **3750** rpm
